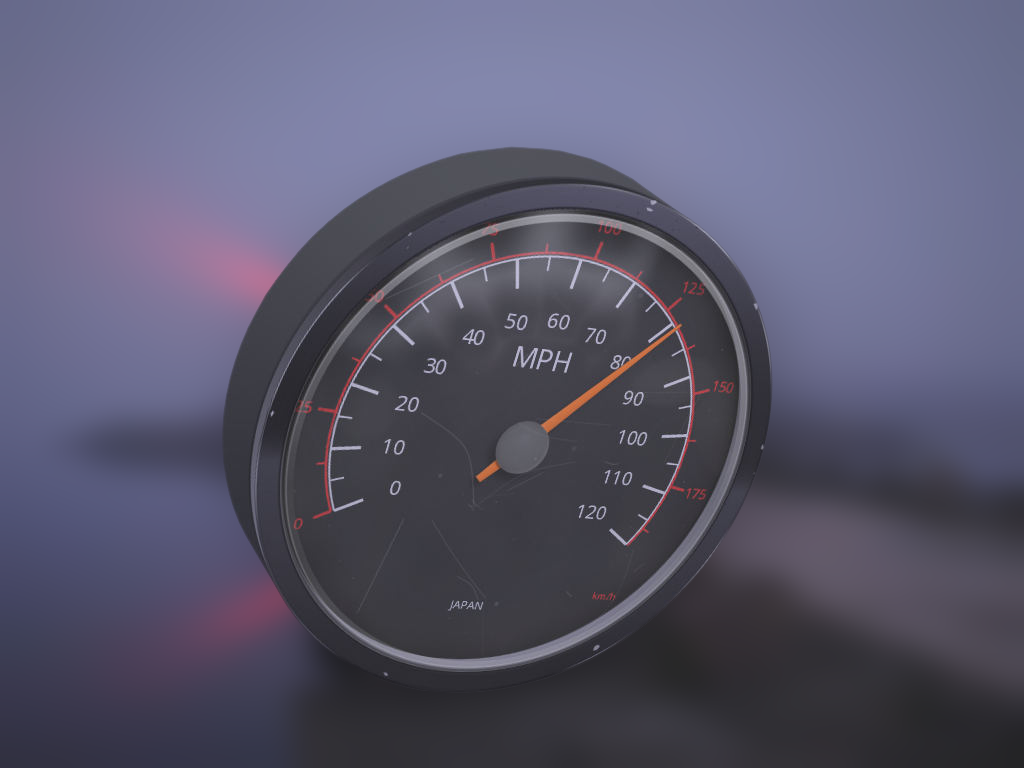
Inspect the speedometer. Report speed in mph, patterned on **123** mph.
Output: **80** mph
